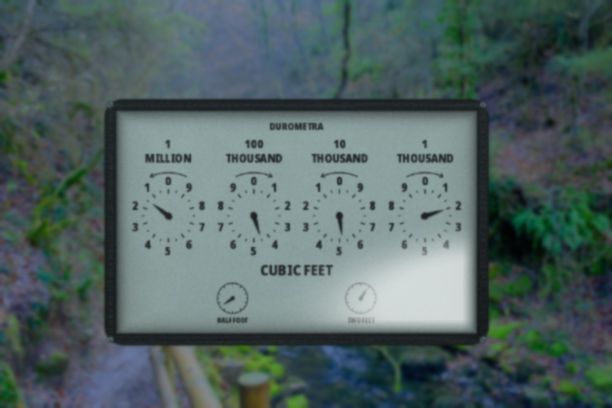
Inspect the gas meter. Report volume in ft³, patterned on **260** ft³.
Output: **145200** ft³
